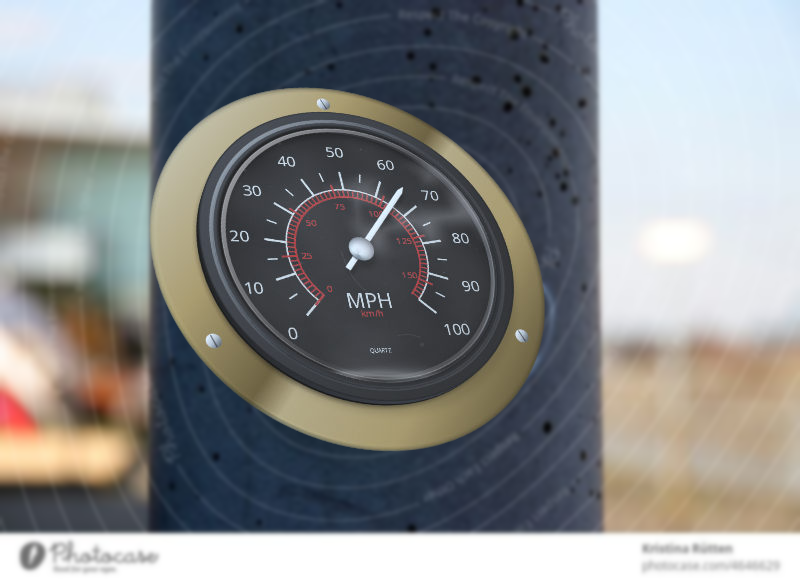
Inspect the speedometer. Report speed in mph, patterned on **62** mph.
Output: **65** mph
